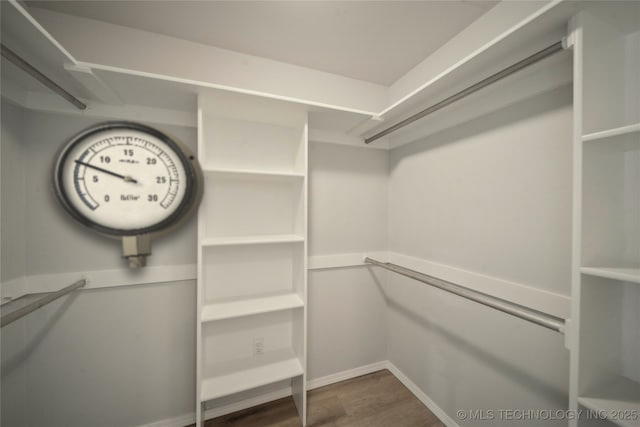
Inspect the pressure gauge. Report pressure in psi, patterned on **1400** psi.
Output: **7.5** psi
